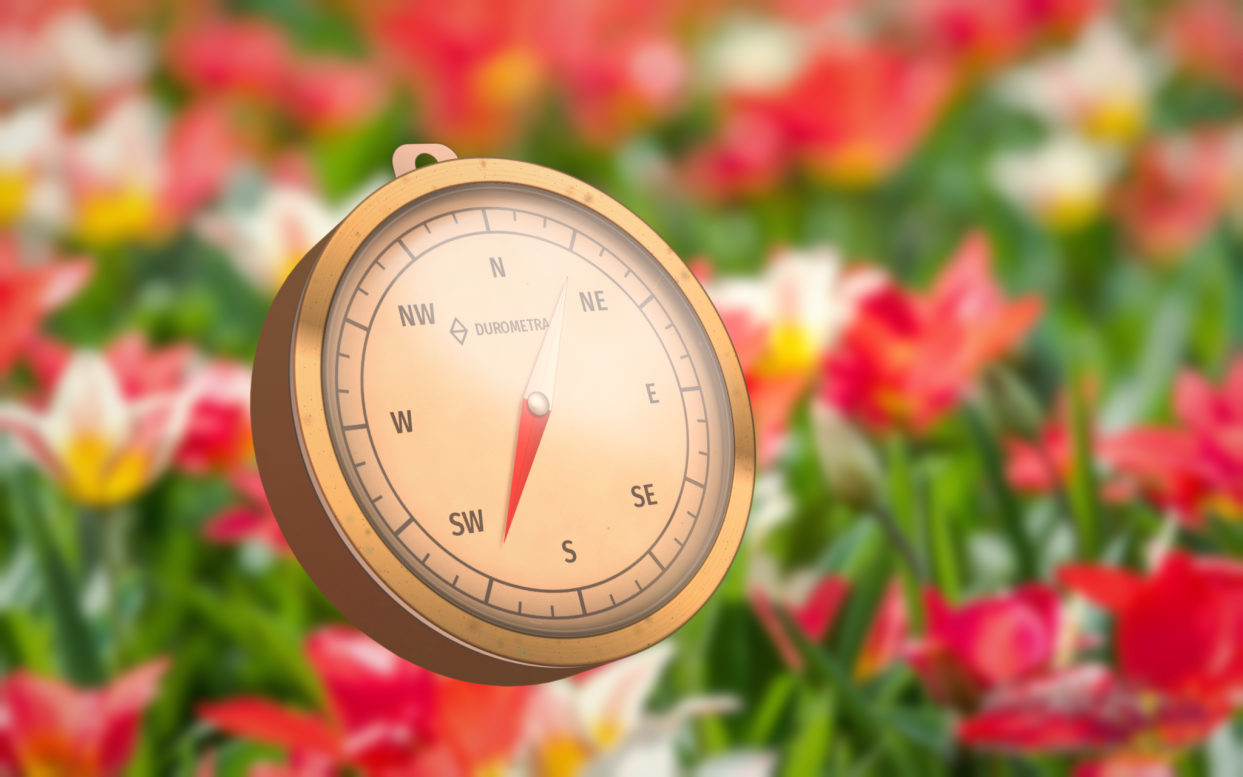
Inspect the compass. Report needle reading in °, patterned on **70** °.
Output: **210** °
